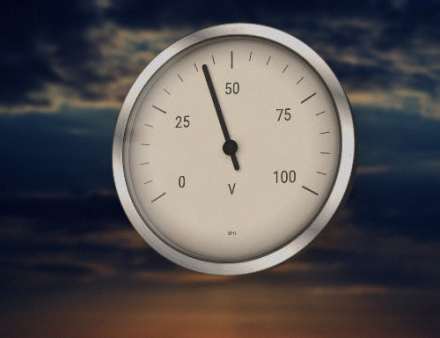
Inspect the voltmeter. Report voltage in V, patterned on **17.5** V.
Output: **42.5** V
